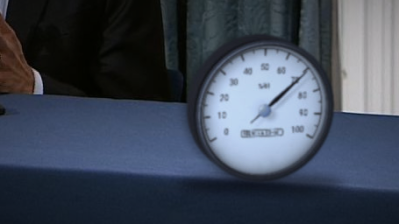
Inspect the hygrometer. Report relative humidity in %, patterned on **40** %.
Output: **70** %
